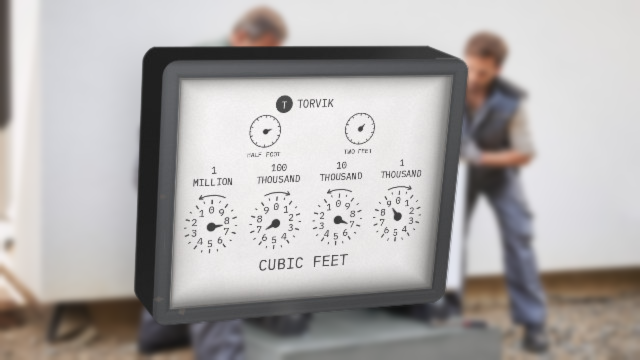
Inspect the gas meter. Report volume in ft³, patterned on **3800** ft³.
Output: **766900** ft³
